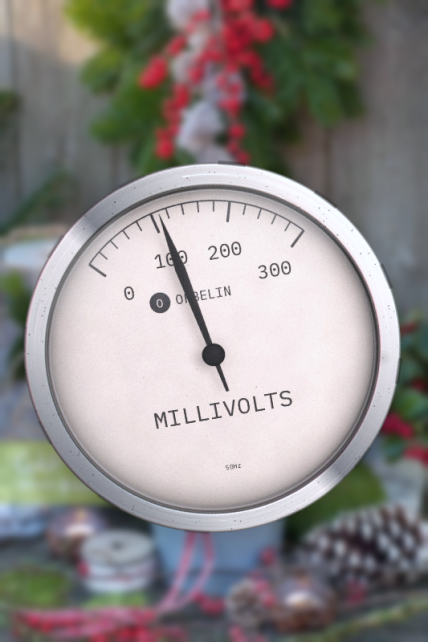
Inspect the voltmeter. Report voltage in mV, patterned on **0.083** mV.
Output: **110** mV
